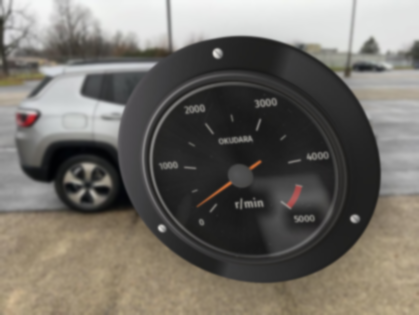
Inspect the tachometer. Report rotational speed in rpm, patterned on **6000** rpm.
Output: **250** rpm
